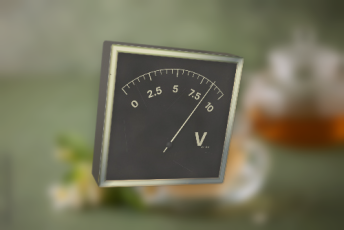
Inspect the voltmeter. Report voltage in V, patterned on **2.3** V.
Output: **8.5** V
